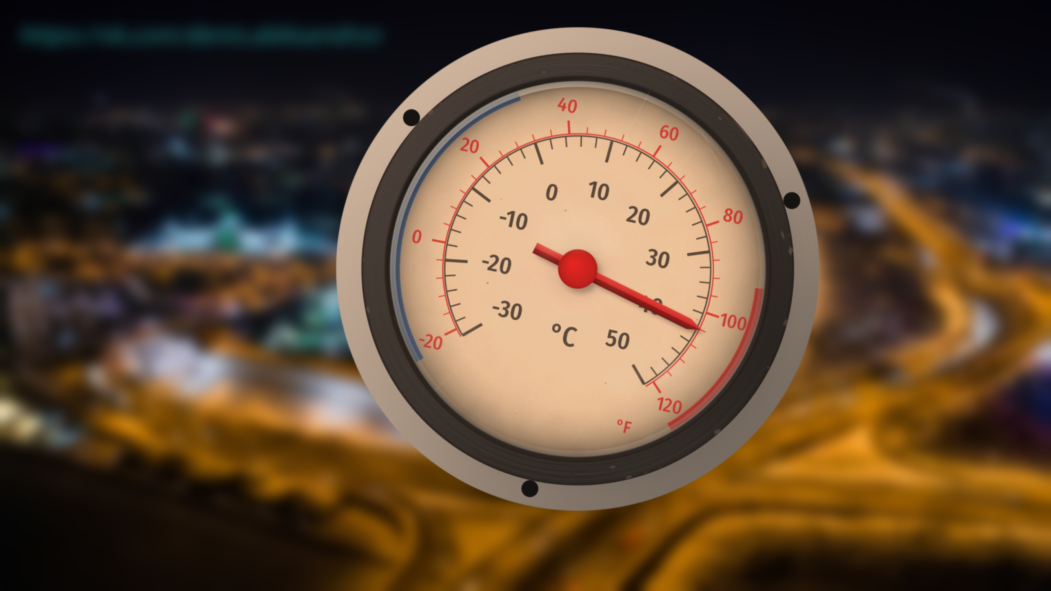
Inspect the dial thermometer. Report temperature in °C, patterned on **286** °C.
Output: **40** °C
